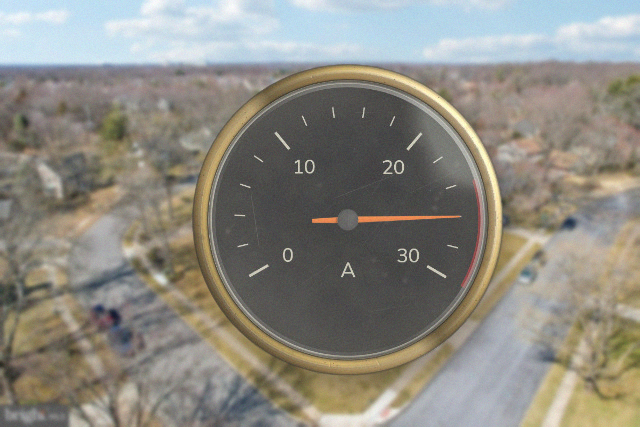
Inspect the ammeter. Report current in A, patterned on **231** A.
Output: **26** A
